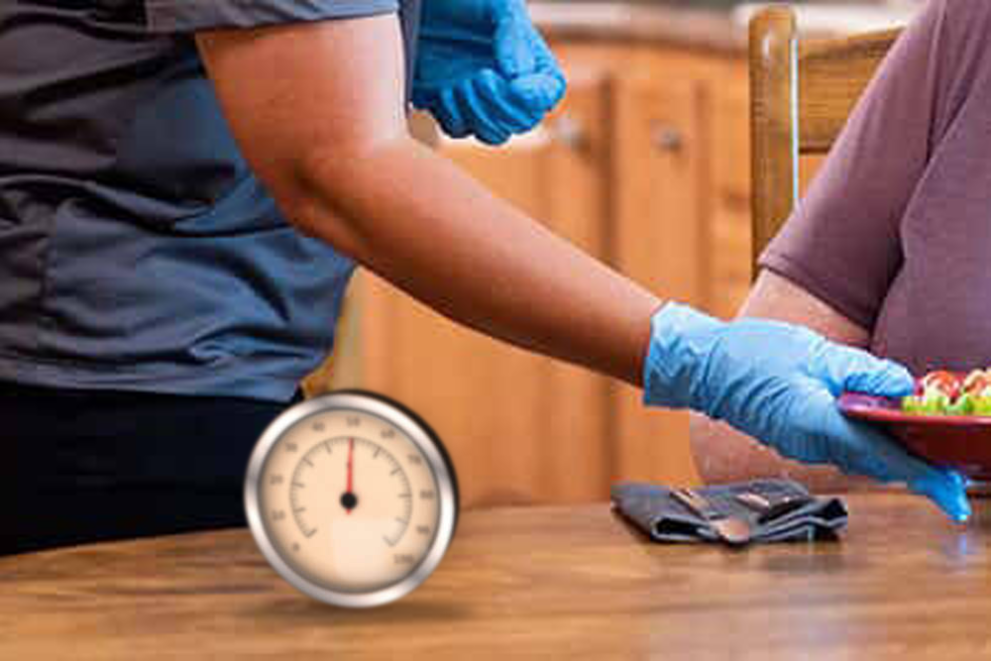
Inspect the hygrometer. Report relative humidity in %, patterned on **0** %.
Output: **50** %
